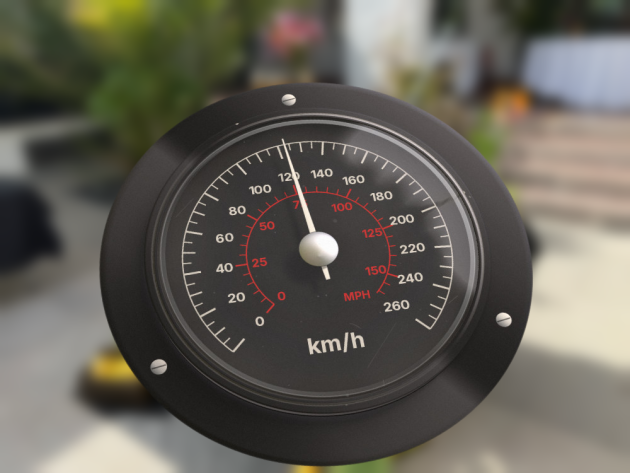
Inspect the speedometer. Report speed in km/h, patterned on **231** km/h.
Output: **122.5** km/h
